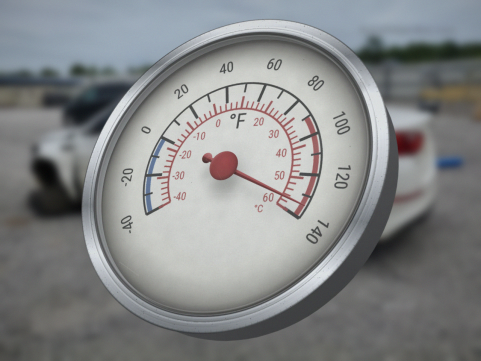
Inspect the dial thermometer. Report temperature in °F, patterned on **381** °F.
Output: **135** °F
